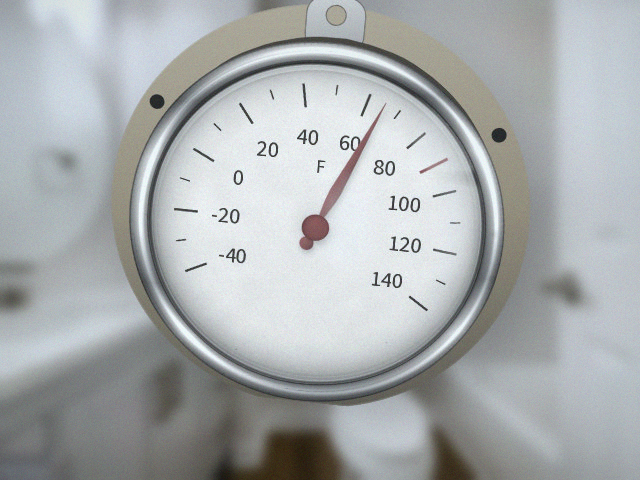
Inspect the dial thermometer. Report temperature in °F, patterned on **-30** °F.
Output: **65** °F
